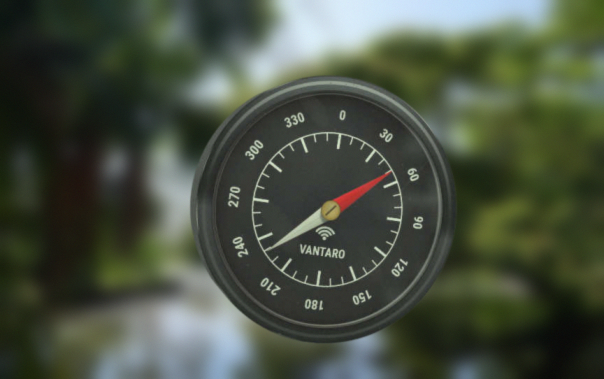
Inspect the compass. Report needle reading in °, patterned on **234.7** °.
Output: **50** °
